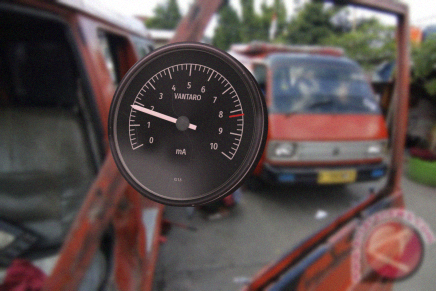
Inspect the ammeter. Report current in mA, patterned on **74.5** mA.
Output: **1.8** mA
